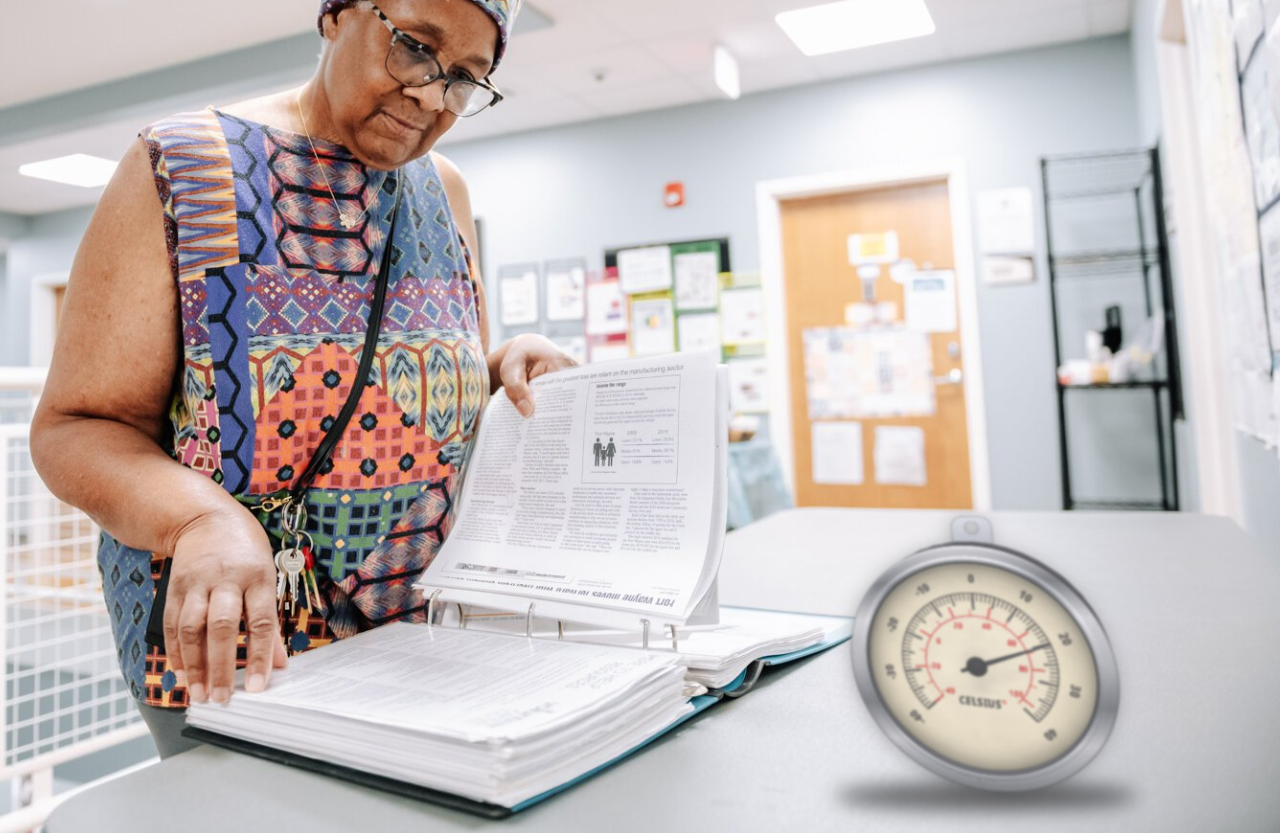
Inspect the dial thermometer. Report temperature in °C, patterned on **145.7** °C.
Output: **20** °C
